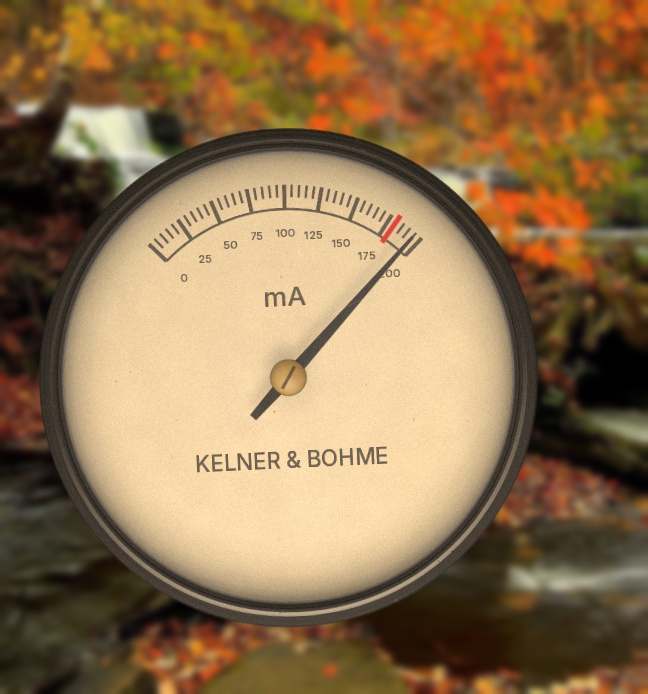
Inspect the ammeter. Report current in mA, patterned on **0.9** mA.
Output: **195** mA
